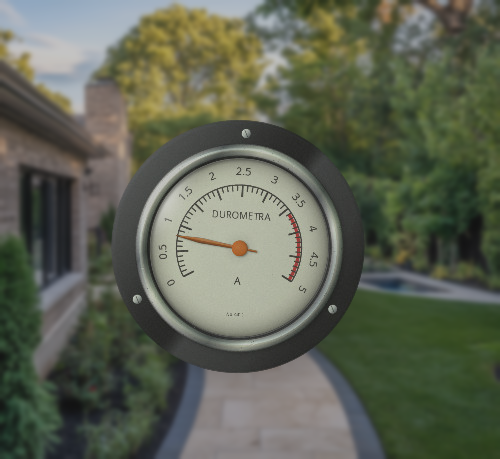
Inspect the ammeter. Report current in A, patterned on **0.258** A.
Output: **0.8** A
